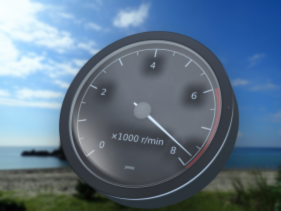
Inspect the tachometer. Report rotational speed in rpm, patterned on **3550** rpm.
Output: **7750** rpm
